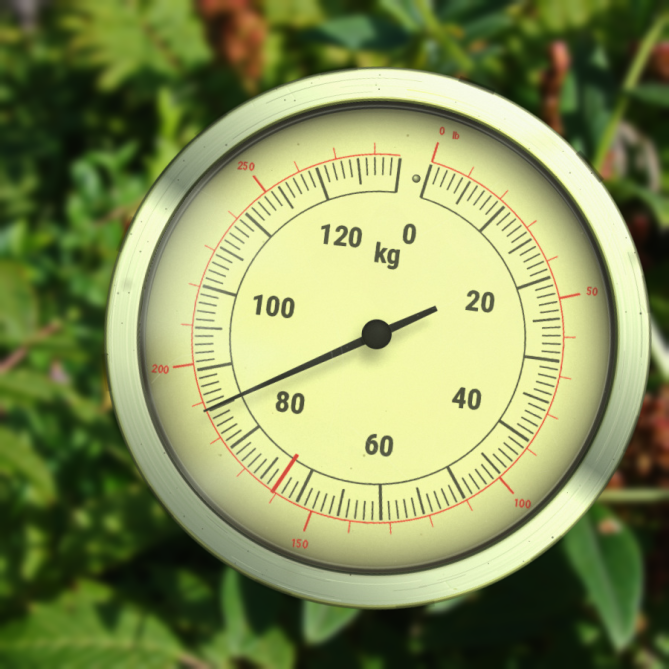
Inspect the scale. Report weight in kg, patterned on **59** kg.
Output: **85** kg
